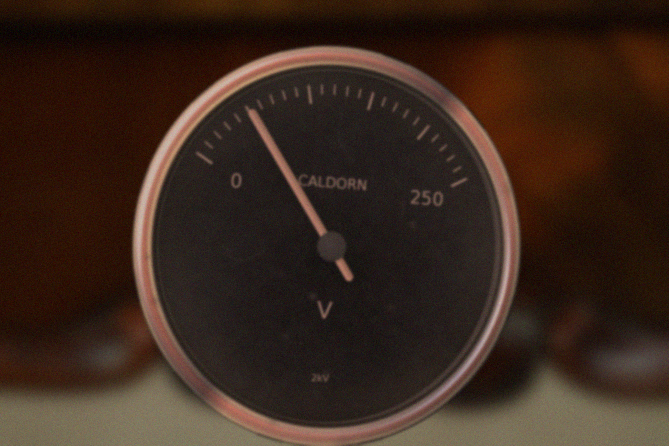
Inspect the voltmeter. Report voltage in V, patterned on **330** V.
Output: **50** V
